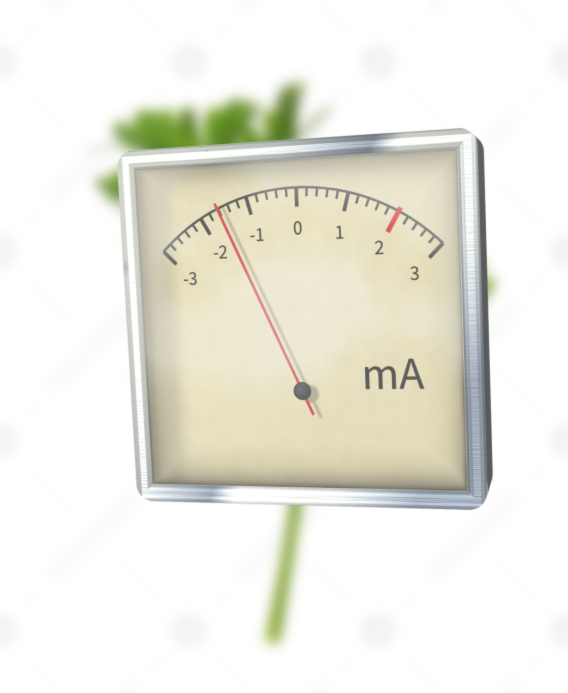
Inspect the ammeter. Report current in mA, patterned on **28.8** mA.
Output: **-1.6** mA
